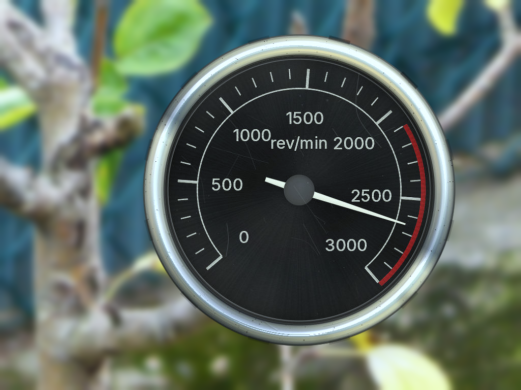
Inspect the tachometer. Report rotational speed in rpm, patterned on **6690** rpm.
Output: **2650** rpm
